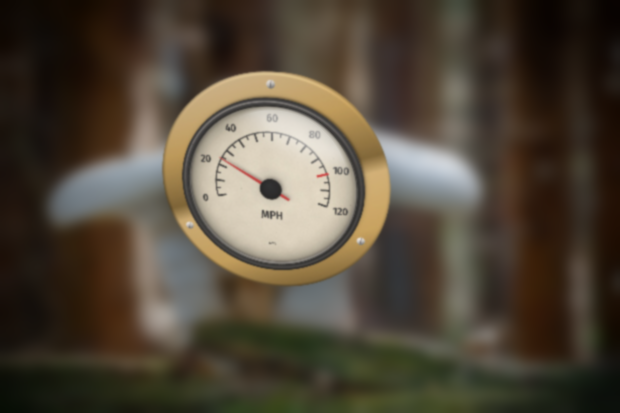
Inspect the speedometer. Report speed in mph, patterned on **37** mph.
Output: **25** mph
